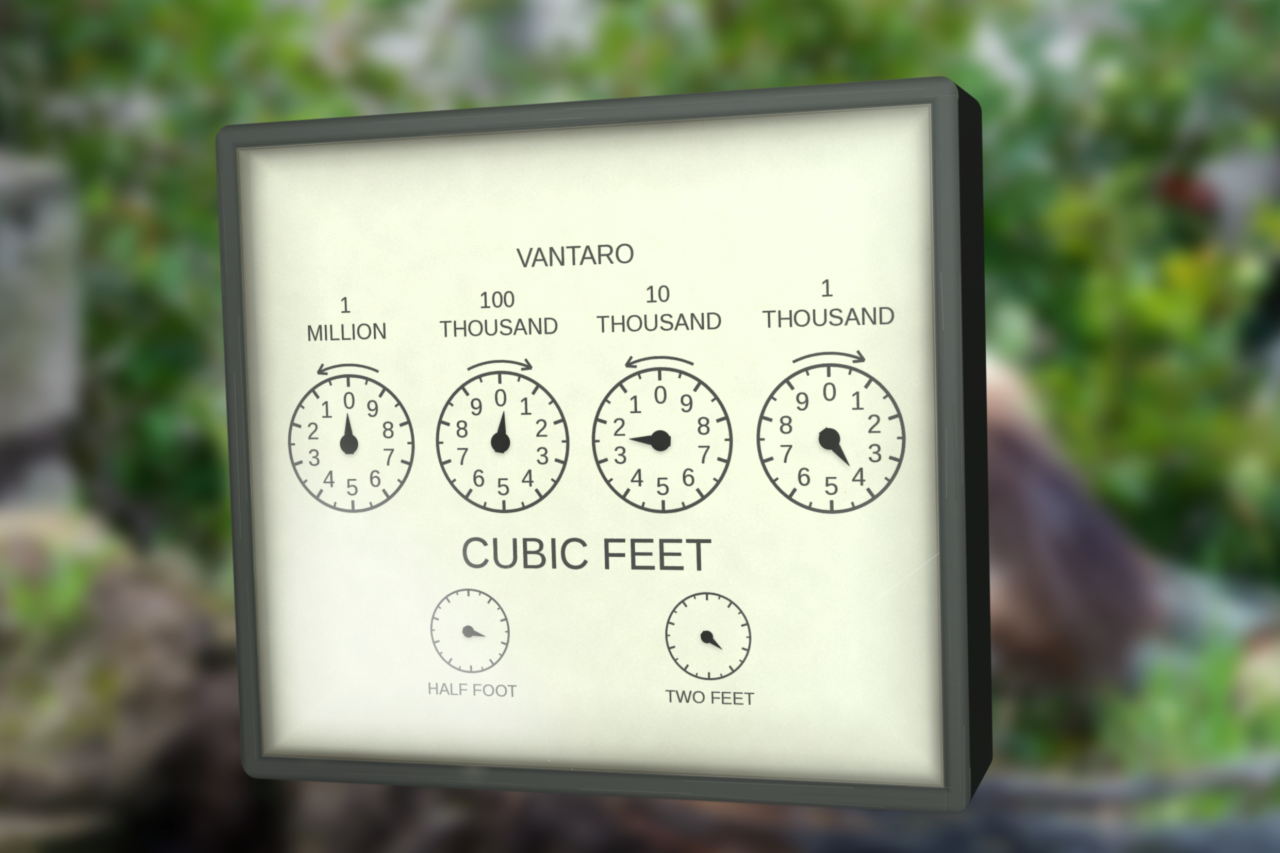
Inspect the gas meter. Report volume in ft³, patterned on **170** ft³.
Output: **2400** ft³
